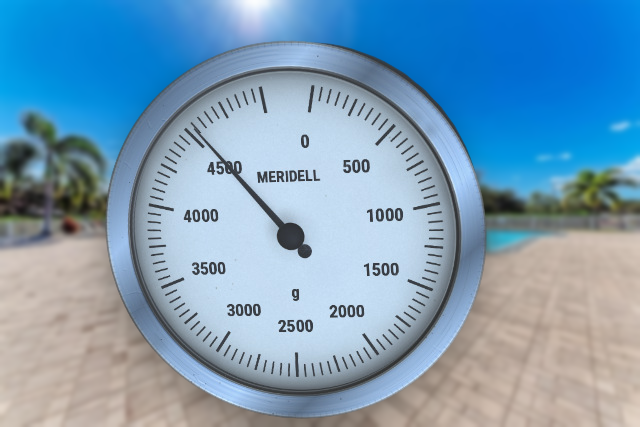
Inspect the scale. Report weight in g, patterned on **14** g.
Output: **4550** g
